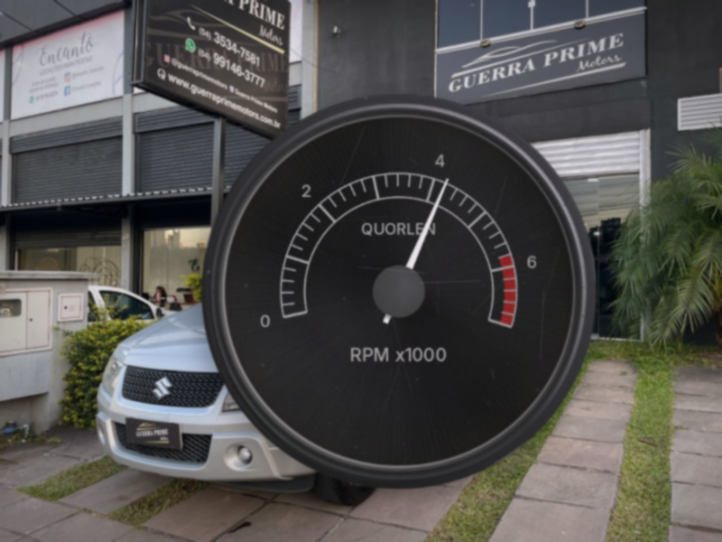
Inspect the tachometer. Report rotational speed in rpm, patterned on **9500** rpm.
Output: **4200** rpm
